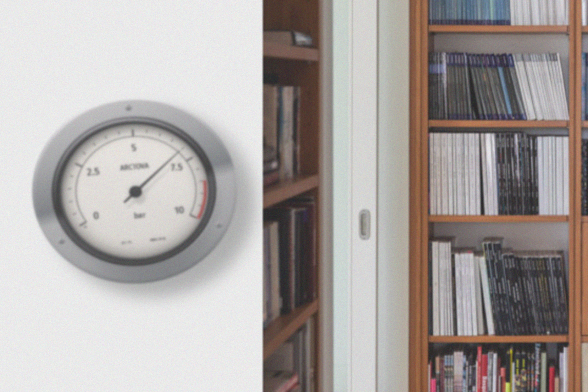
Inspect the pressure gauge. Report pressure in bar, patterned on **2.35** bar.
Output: **7** bar
